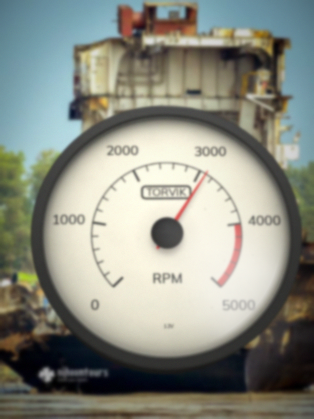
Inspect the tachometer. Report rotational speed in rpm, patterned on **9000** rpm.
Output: **3100** rpm
